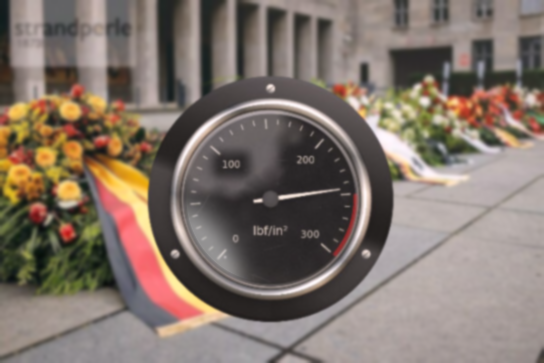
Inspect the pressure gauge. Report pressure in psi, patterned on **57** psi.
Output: **245** psi
